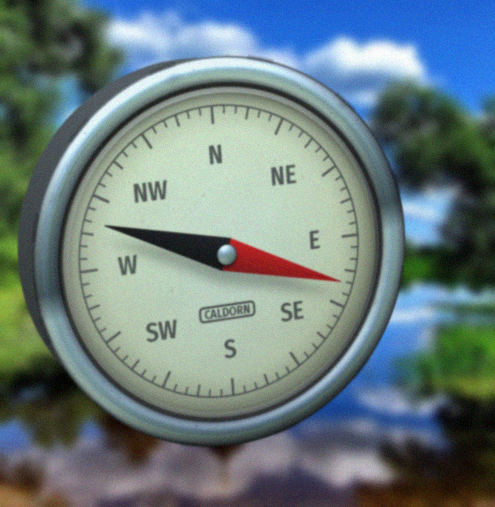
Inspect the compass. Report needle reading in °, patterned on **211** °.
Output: **110** °
